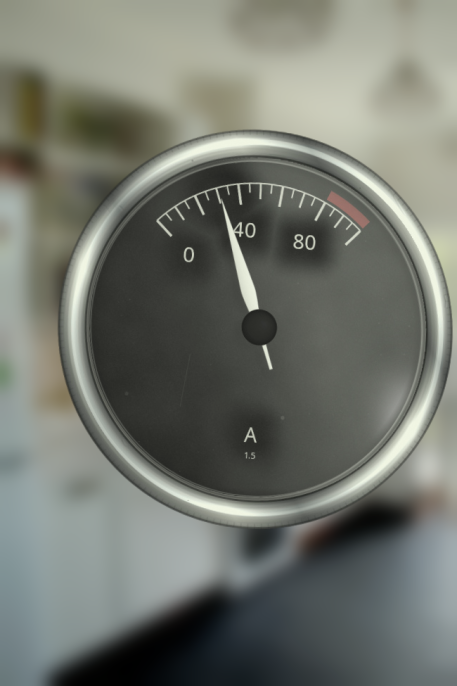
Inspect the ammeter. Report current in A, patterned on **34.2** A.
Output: **30** A
